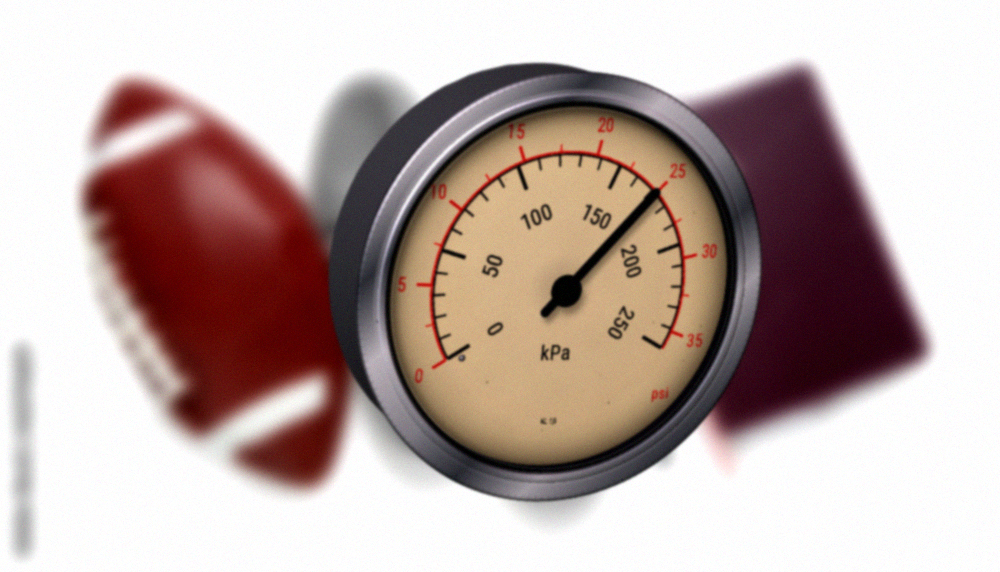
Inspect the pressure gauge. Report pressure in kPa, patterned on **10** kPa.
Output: **170** kPa
